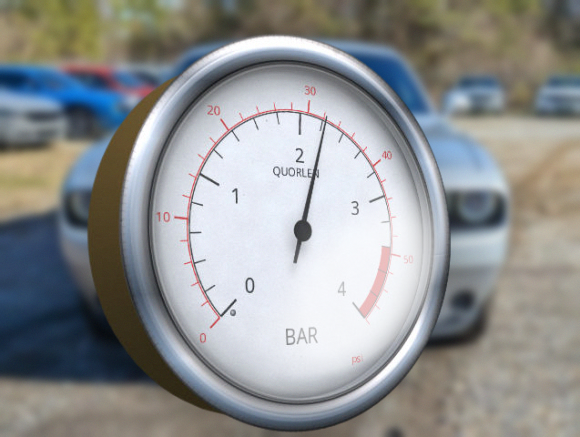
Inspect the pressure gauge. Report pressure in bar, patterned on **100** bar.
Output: **2.2** bar
